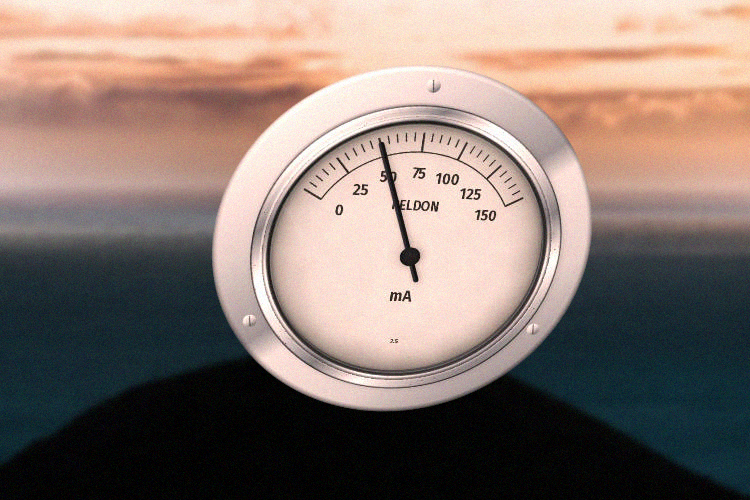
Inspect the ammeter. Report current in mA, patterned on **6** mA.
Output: **50** mA
